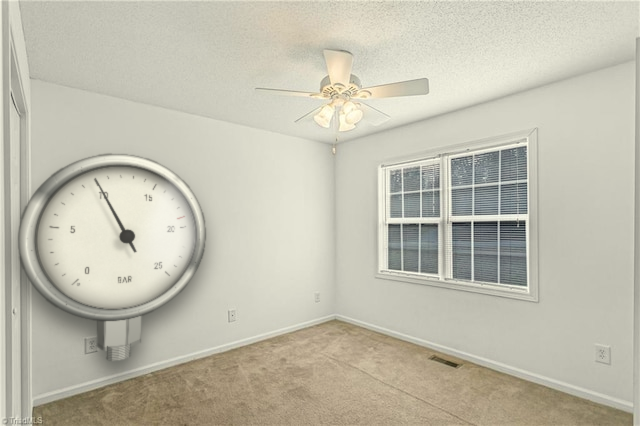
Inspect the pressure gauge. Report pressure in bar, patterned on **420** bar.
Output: **10** bar
